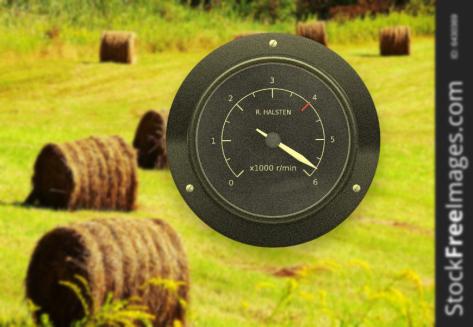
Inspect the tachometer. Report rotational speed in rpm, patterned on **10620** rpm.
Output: **5750** rpm
